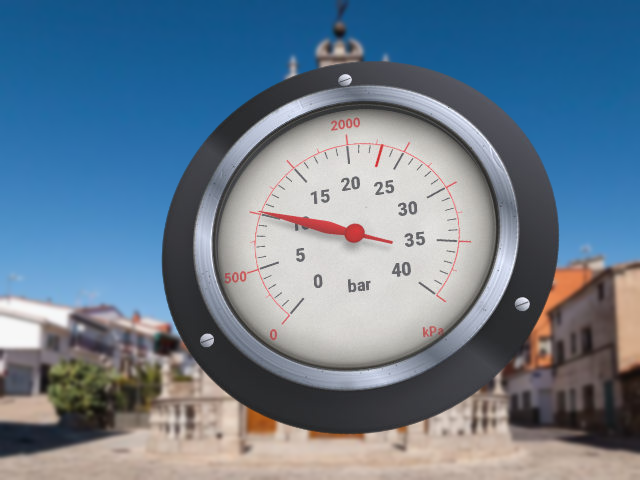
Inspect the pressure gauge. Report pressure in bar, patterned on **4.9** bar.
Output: **10** bar
